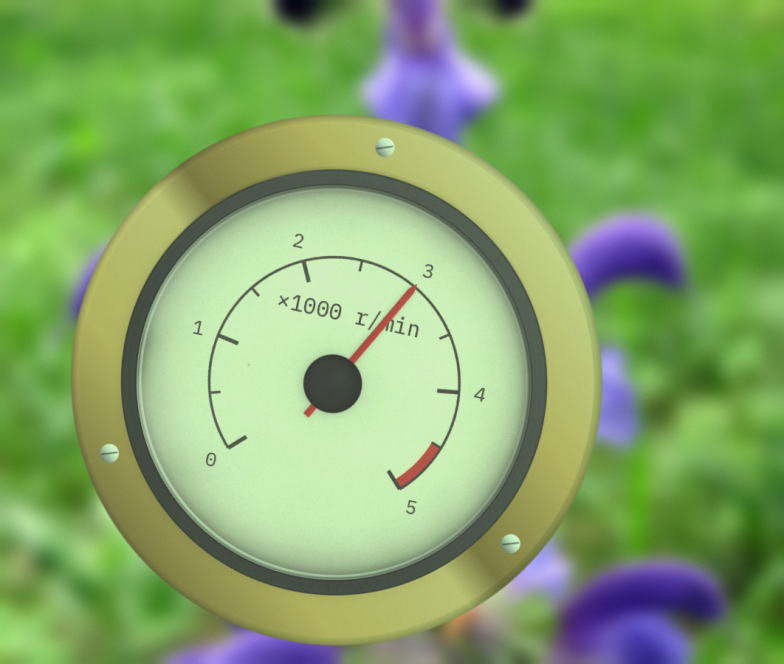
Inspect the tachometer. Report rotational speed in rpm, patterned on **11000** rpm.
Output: **3000** rpm
